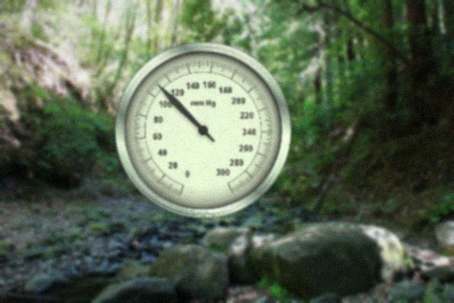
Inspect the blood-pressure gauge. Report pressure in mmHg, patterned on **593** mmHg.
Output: **110** mmHg
